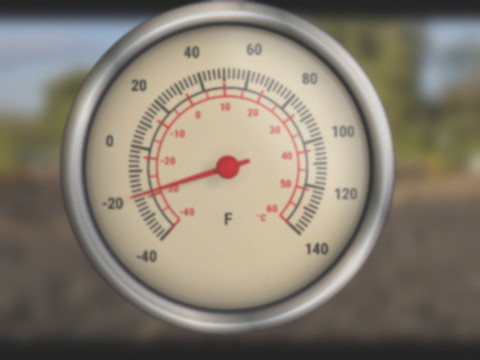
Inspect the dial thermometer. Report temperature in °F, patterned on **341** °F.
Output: **-20** °F
